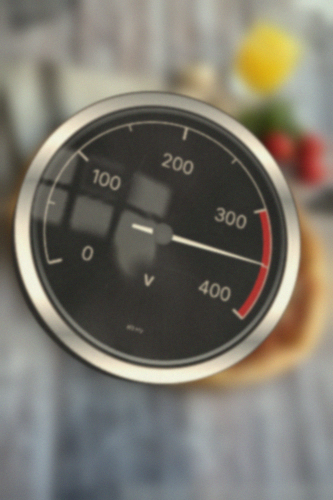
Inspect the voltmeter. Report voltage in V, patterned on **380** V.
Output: **350** V
